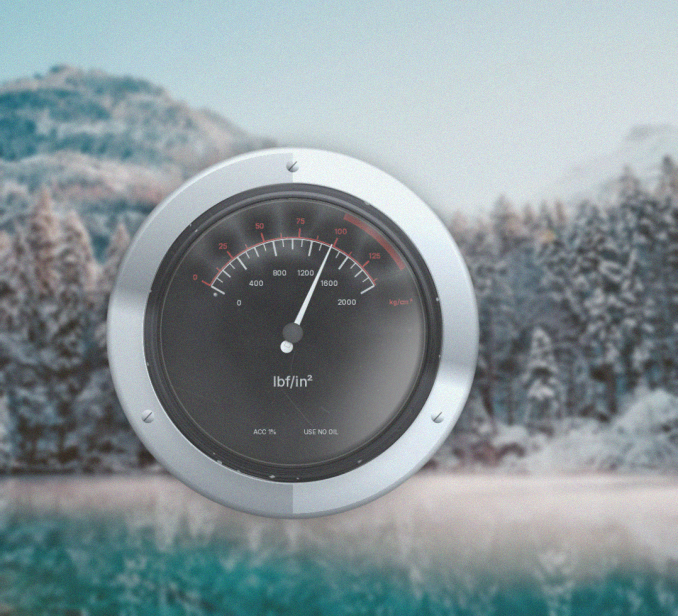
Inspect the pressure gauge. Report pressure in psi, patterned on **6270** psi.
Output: **1400** psi
